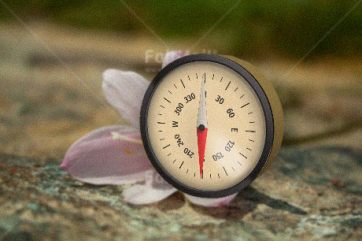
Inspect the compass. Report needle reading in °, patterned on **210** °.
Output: **180** °
